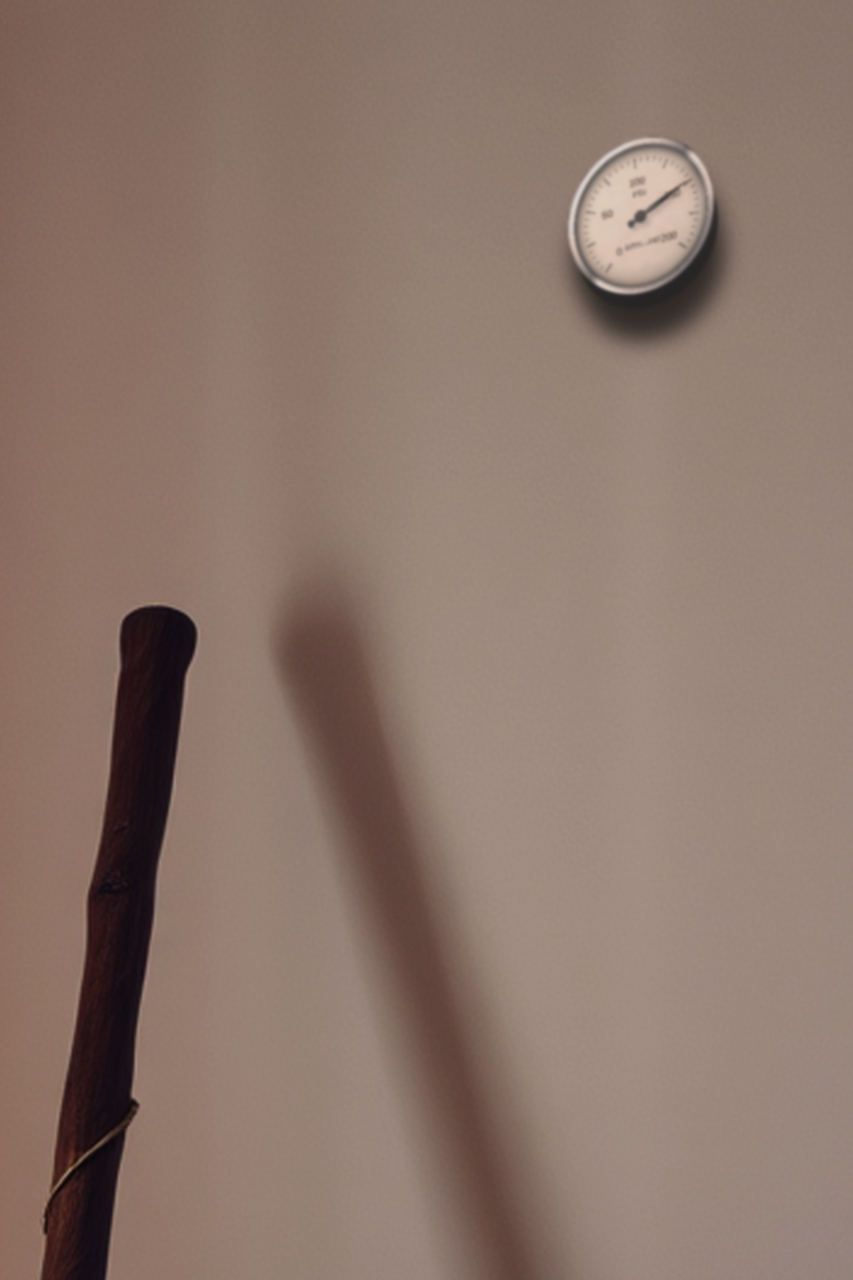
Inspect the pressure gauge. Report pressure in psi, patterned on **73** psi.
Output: **150** psi
